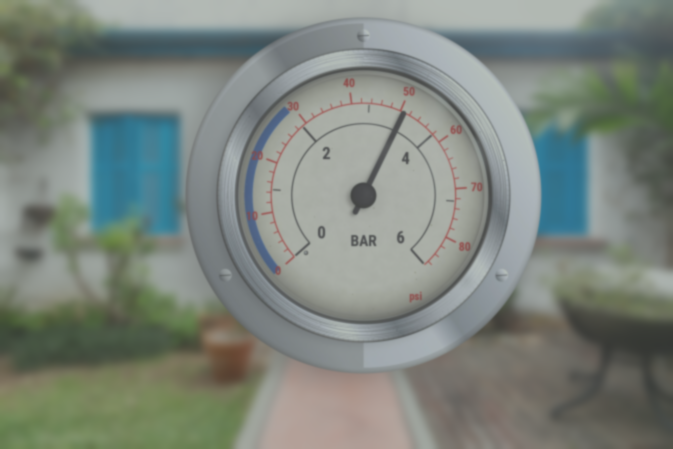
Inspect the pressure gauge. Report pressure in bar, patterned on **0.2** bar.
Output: **3.5** bar
